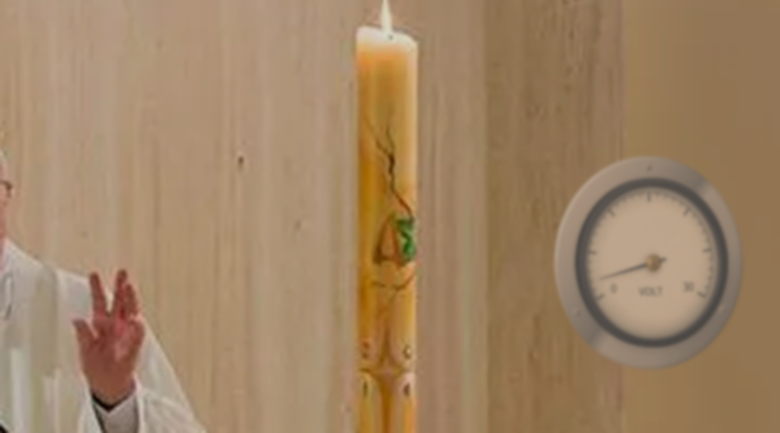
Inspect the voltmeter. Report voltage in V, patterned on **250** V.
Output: **2** V
